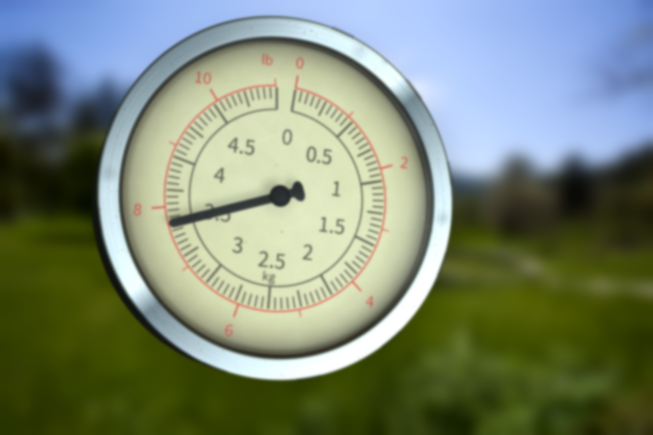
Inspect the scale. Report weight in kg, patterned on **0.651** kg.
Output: **3.5** kg
